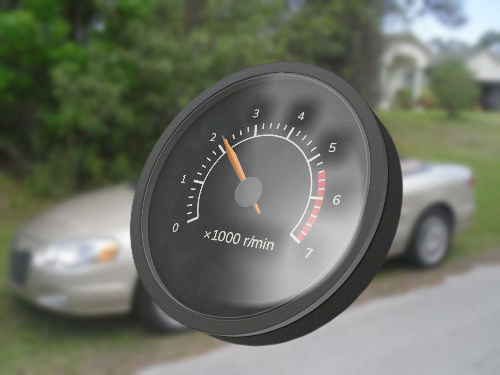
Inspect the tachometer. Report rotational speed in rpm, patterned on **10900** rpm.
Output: **2200** rpm
